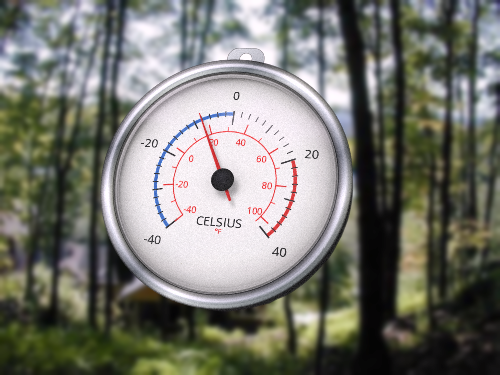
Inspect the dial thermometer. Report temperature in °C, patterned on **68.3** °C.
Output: **-8** °C
